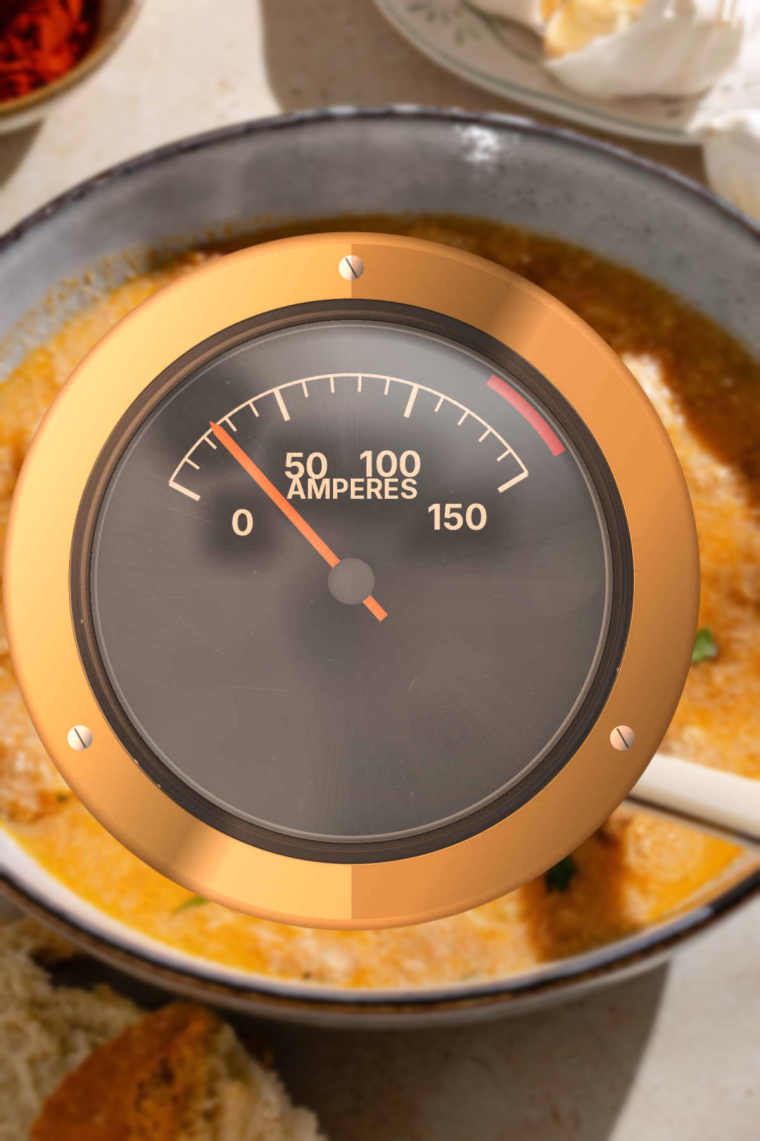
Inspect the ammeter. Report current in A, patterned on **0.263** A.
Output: **25** A
